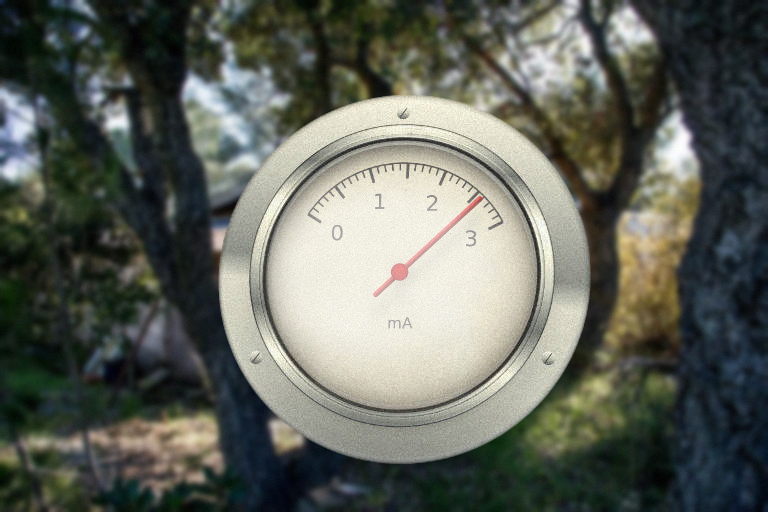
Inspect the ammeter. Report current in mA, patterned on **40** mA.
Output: **2.6** mA
